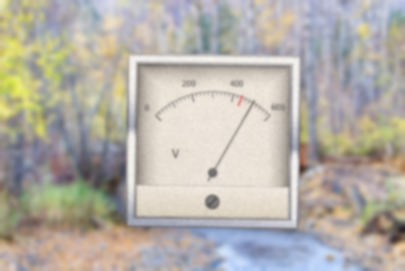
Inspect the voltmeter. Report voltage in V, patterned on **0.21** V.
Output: **500** V
